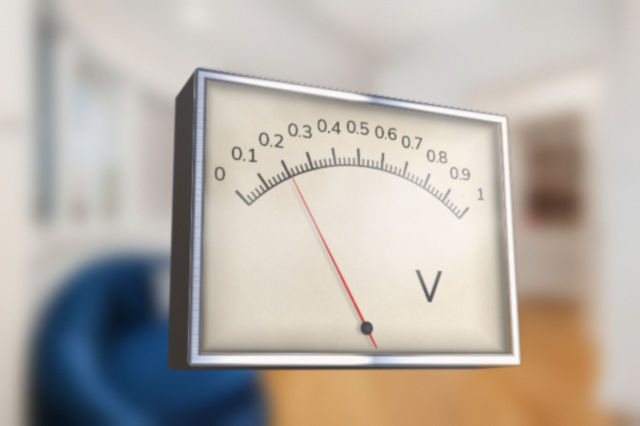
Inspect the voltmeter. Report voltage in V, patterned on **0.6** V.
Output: **0.2** V
